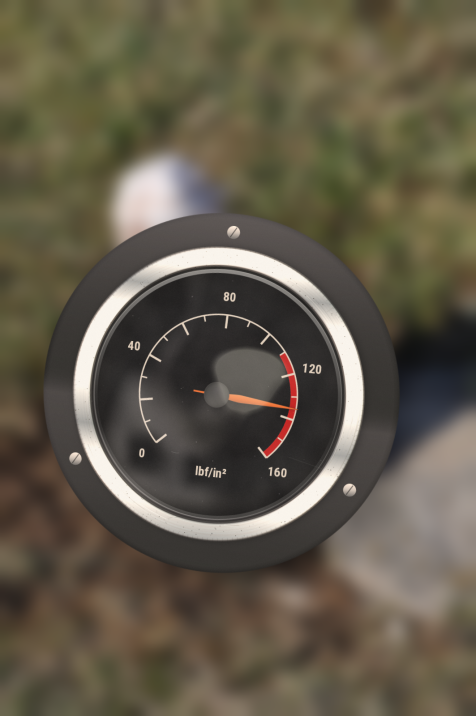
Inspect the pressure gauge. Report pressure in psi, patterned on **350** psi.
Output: **135** psi
